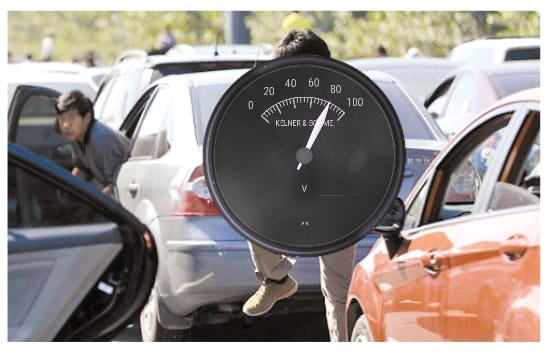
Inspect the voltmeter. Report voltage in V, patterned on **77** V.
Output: **80** V
